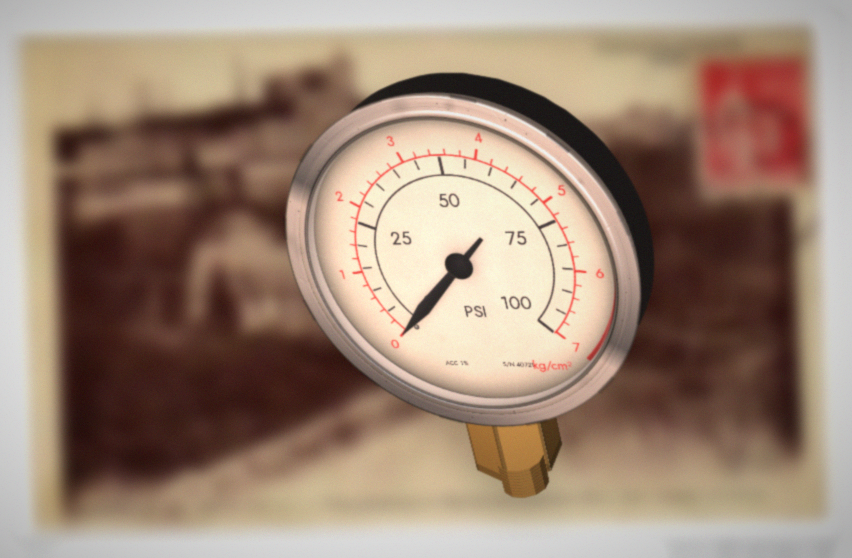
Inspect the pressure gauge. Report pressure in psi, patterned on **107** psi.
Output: **0** psi
